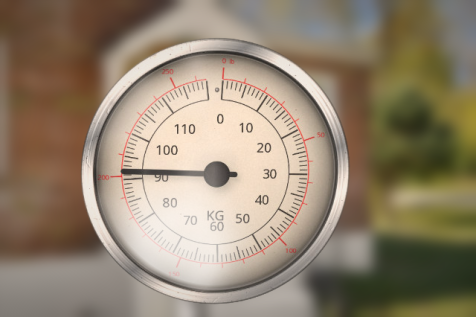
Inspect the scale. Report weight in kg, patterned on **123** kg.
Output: **92** kg
